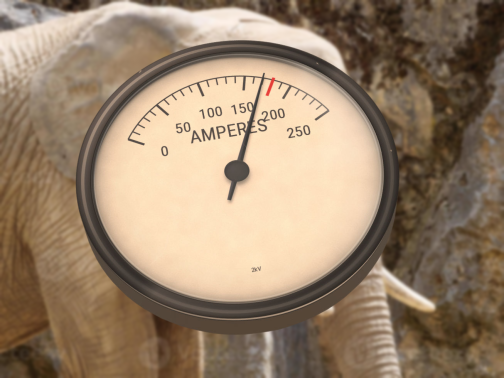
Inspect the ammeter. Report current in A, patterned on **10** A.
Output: **170** A
